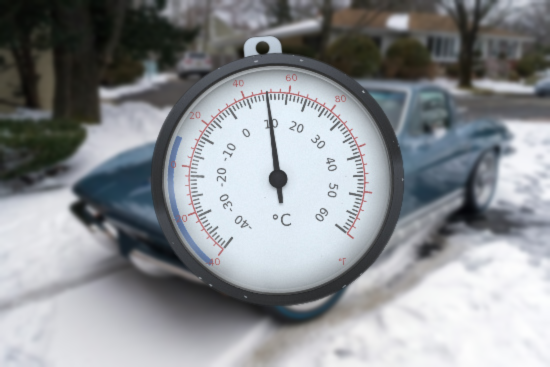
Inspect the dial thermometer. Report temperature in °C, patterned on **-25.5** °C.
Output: **10** °C
